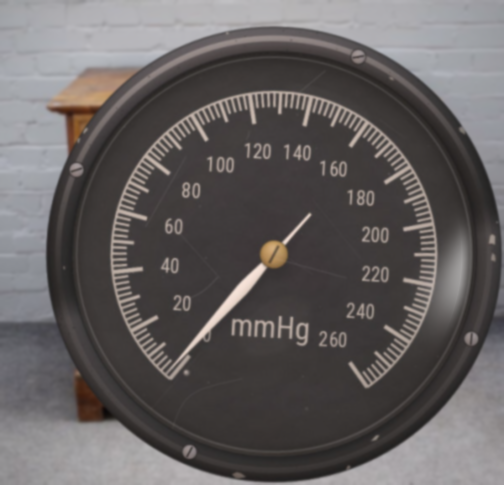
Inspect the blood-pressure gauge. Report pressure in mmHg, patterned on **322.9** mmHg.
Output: **2** mmHg
